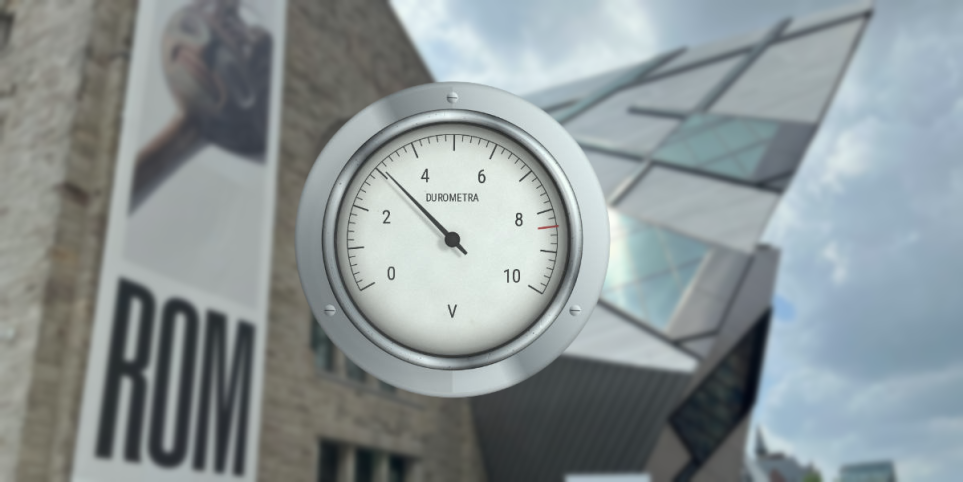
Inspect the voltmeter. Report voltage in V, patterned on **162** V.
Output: **3.1** V
